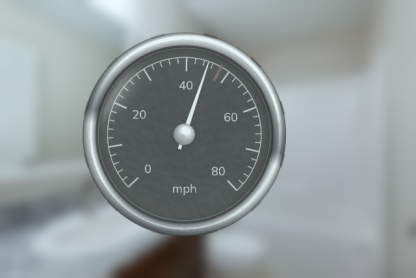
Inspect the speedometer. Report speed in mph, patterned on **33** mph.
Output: **45** mph
